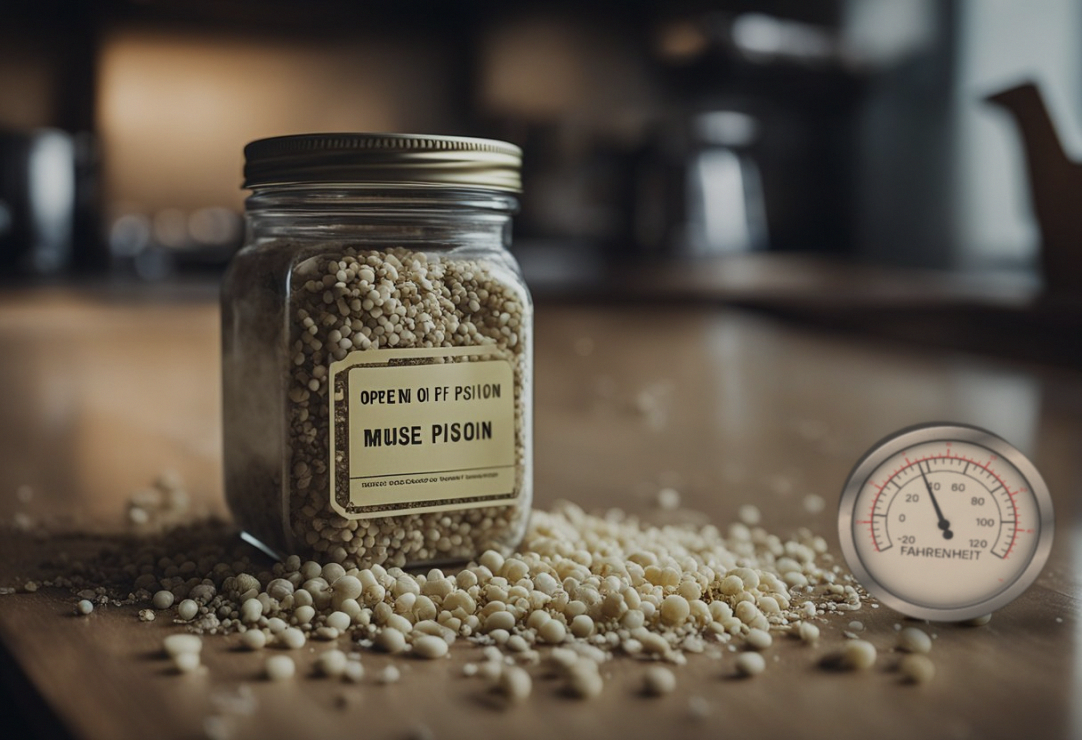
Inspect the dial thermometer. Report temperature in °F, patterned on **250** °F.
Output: **36** °F
